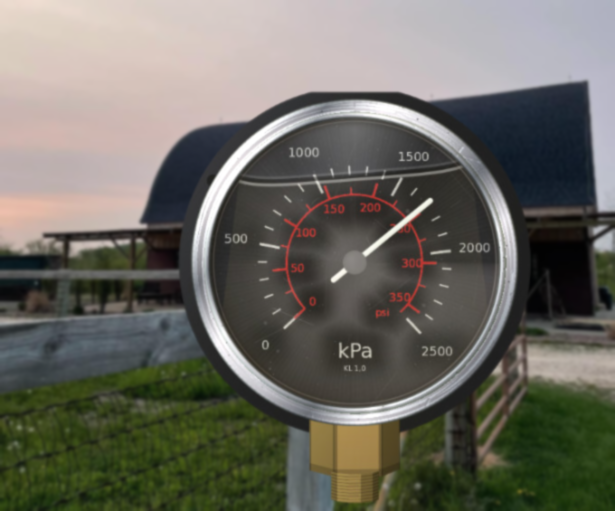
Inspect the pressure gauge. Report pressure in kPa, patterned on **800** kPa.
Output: **1700** kPa
